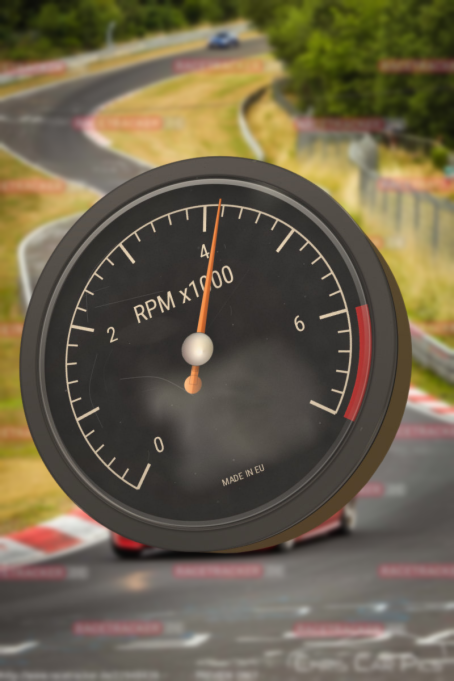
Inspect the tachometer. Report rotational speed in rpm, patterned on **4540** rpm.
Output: **4200** rpm
